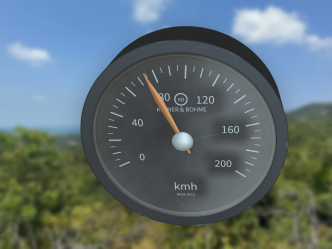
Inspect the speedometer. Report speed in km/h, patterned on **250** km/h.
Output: **75** km/h
